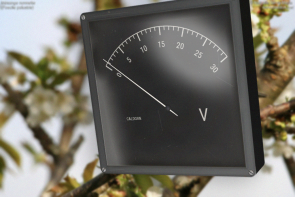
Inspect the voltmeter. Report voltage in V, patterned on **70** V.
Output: **1** V
